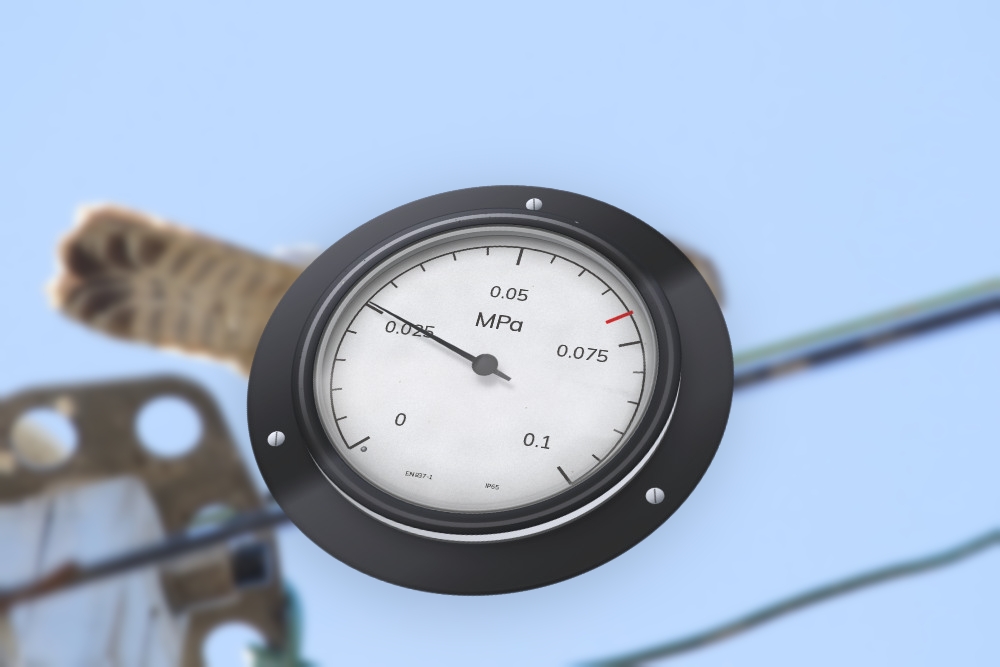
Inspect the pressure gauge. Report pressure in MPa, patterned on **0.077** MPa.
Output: **0.025** MPa
